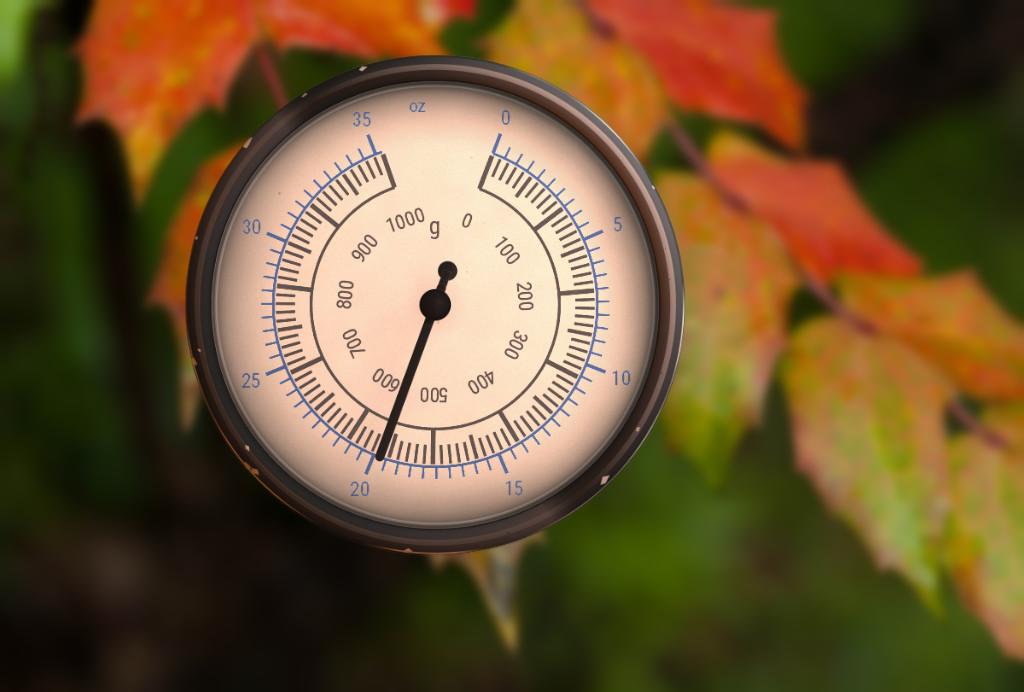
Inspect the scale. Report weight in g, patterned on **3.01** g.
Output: **560** g
